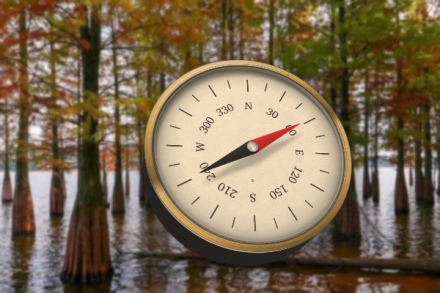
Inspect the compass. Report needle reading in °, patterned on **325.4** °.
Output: **60** °
